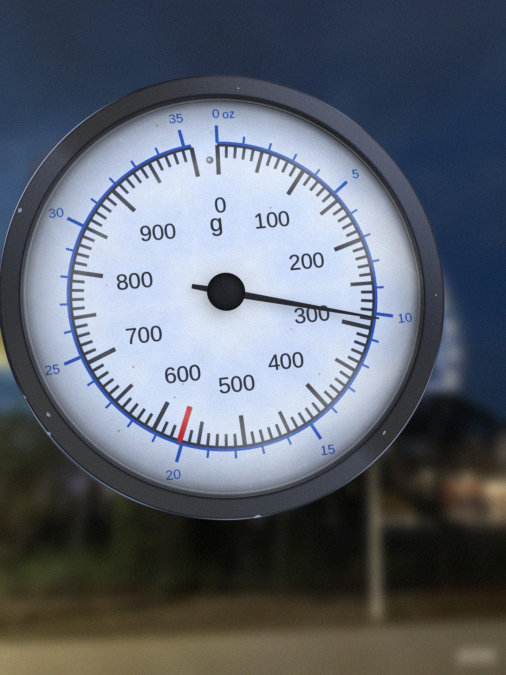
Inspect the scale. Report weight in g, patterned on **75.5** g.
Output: **290** g
